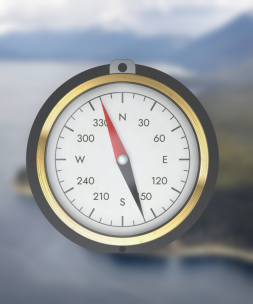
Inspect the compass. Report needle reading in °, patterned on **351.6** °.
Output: **340** °
